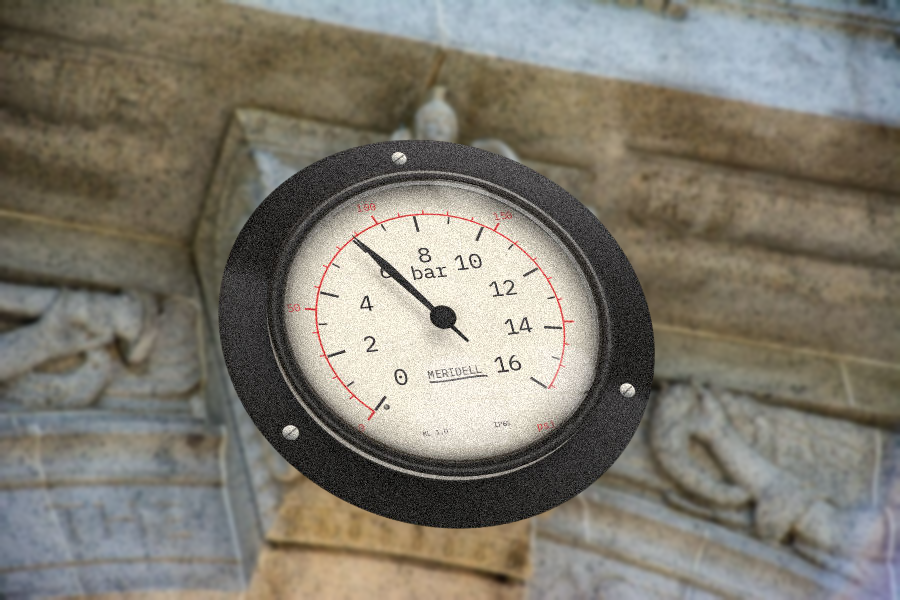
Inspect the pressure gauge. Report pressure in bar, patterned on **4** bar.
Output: **6** bar
